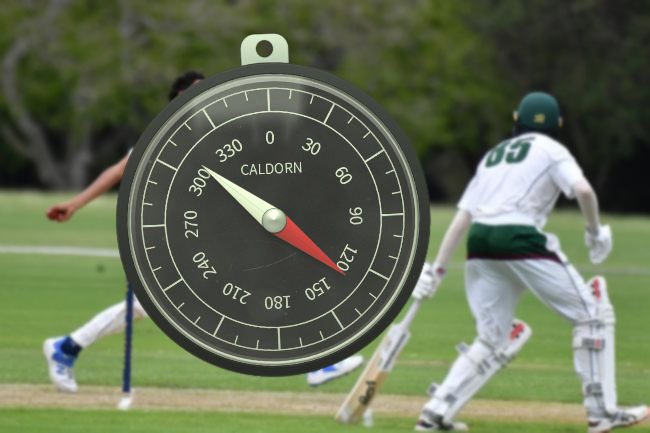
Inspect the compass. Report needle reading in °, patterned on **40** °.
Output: **130** °
